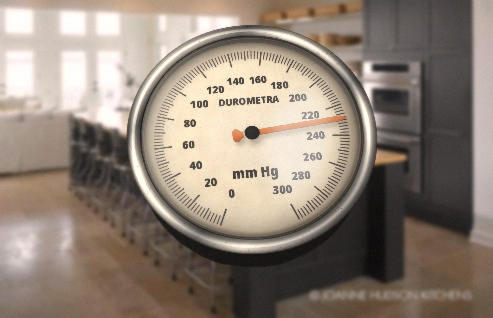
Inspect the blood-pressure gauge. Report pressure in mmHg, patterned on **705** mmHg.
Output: **230** mmHg
